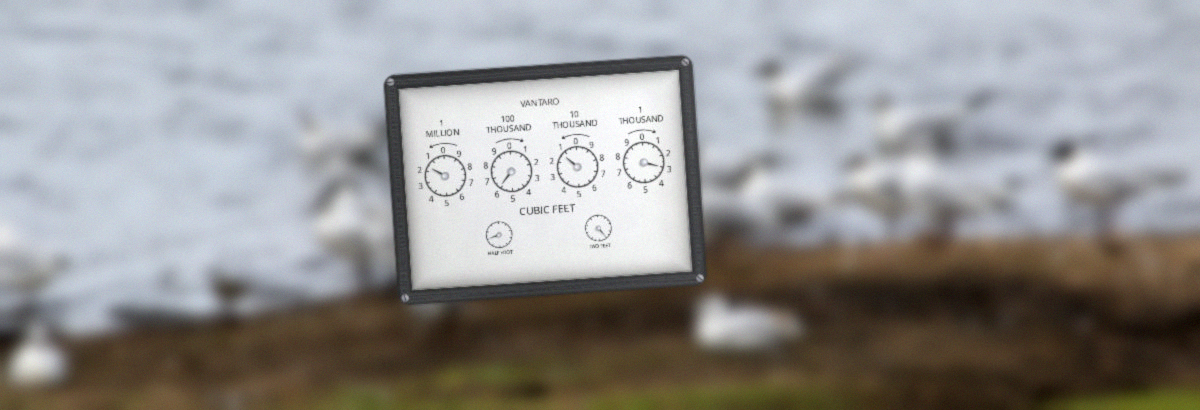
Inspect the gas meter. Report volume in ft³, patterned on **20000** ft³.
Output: **161300** ft³
